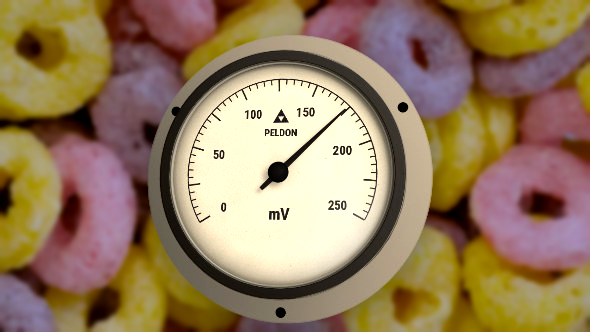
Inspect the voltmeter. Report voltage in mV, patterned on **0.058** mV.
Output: **175** mV
